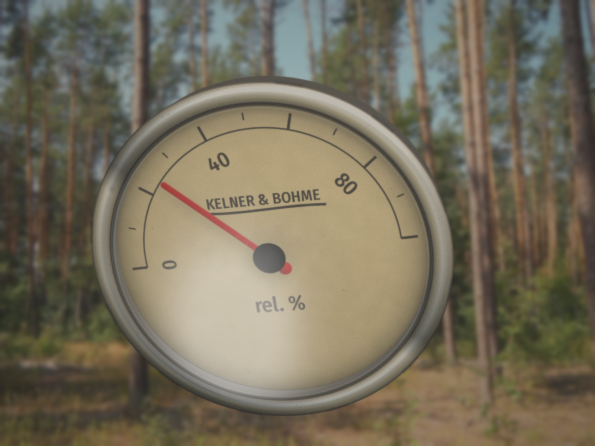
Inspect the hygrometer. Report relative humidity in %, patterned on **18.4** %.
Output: **25** %
